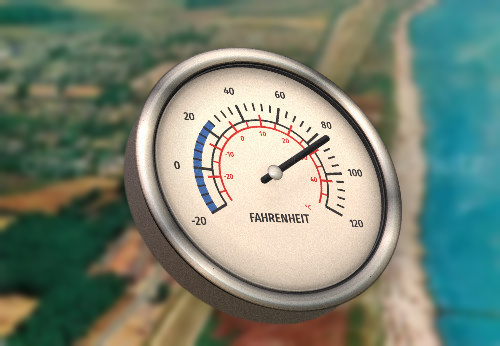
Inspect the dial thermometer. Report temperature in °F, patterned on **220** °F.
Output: **84** °F
